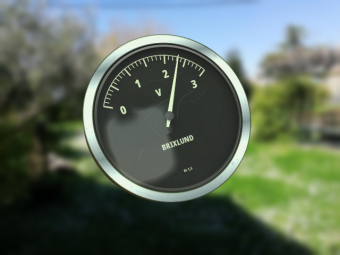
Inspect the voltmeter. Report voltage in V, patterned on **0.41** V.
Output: **2.3** V
